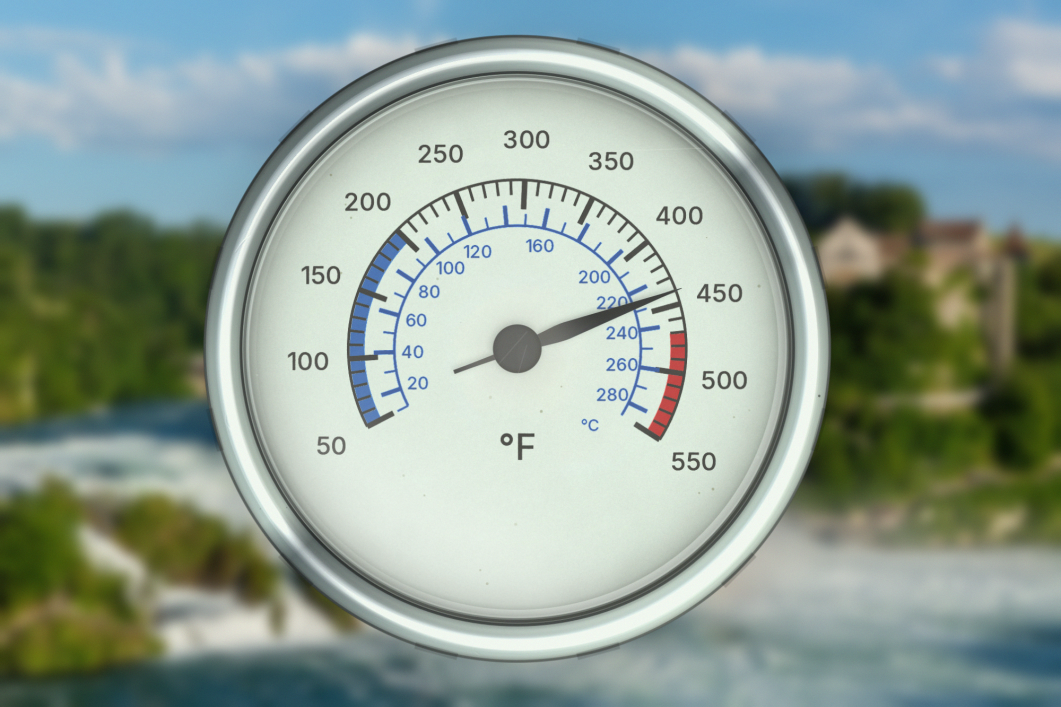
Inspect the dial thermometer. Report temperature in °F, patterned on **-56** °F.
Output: **440** °F
